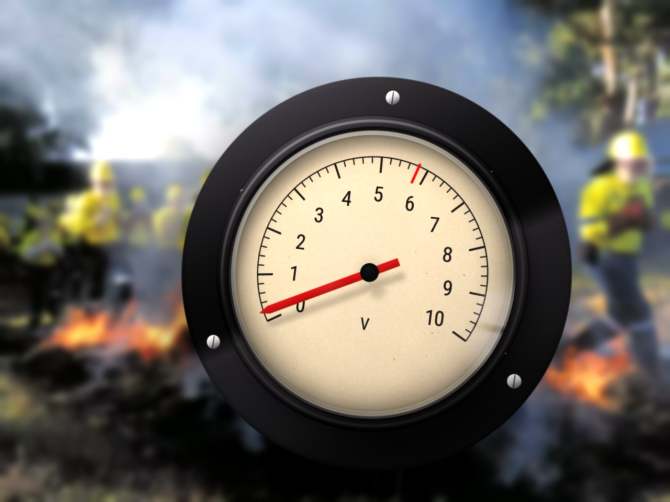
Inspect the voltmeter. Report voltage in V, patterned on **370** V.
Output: **0.2** V
